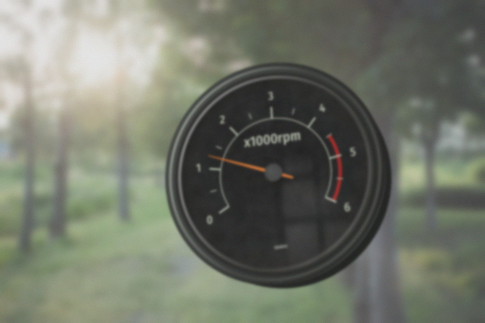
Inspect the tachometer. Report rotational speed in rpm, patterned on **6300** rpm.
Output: **1250** rpm
